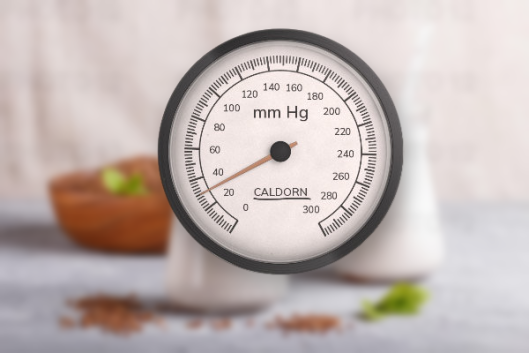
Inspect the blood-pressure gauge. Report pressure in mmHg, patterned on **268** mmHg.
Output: **30** mmHg
